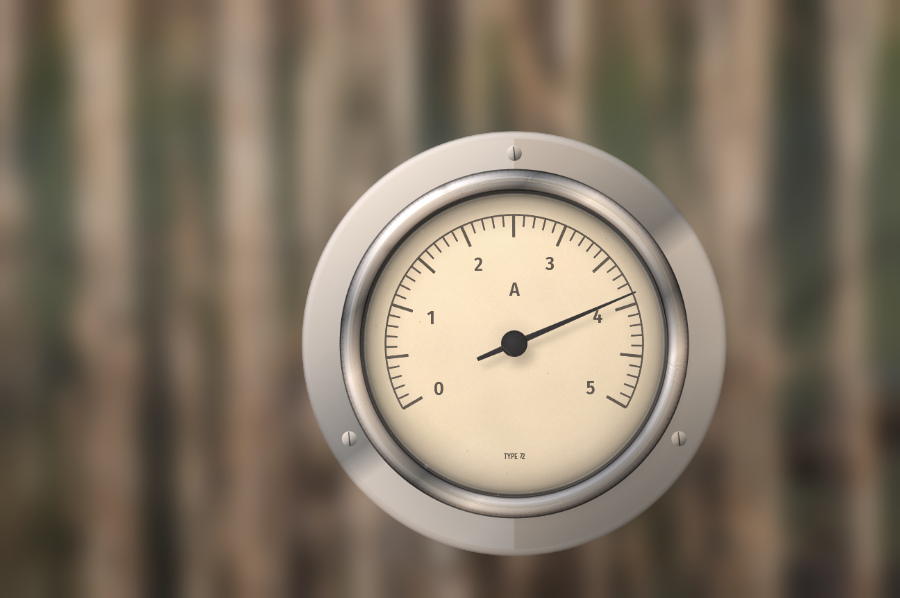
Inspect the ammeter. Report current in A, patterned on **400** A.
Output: **3.9** A
